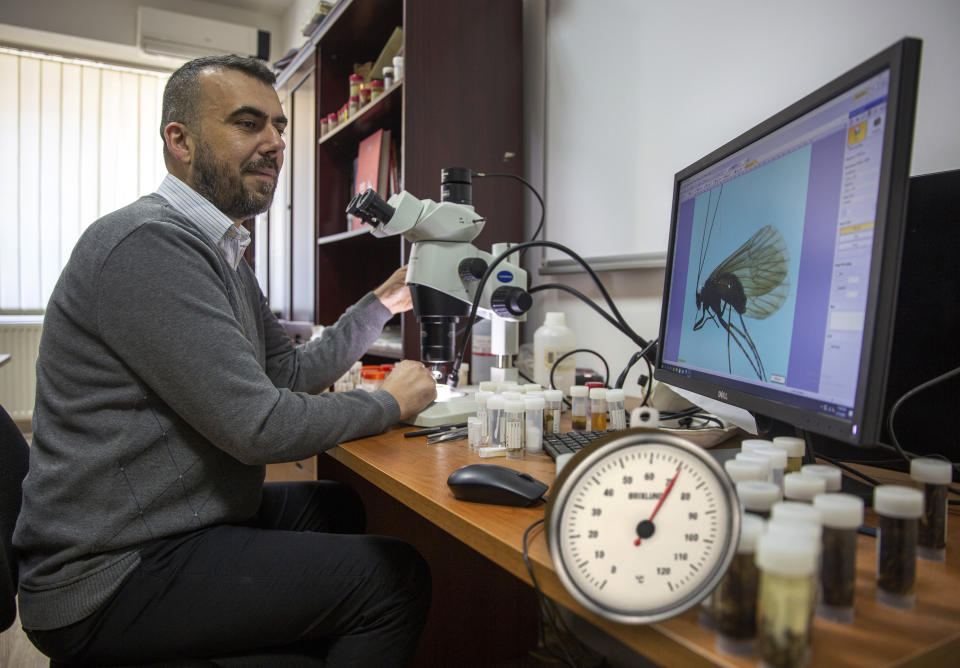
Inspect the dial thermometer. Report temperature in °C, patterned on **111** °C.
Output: **70** °C
